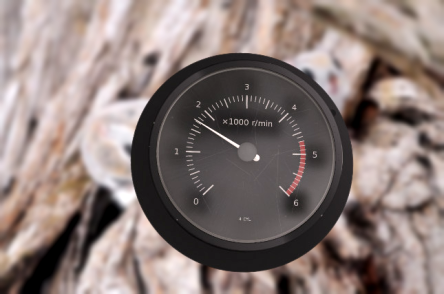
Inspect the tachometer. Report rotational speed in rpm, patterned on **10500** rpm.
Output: **1700** rpm
